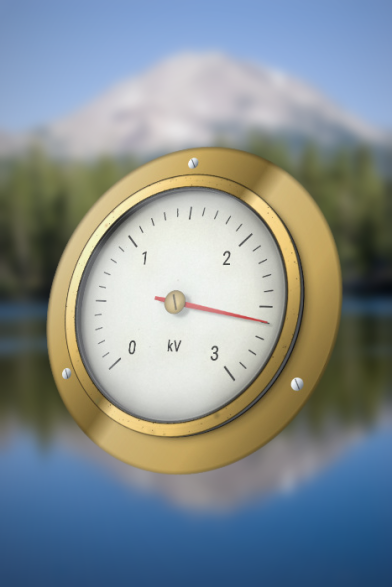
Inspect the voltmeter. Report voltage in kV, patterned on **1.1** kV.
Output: **2.6** kV
